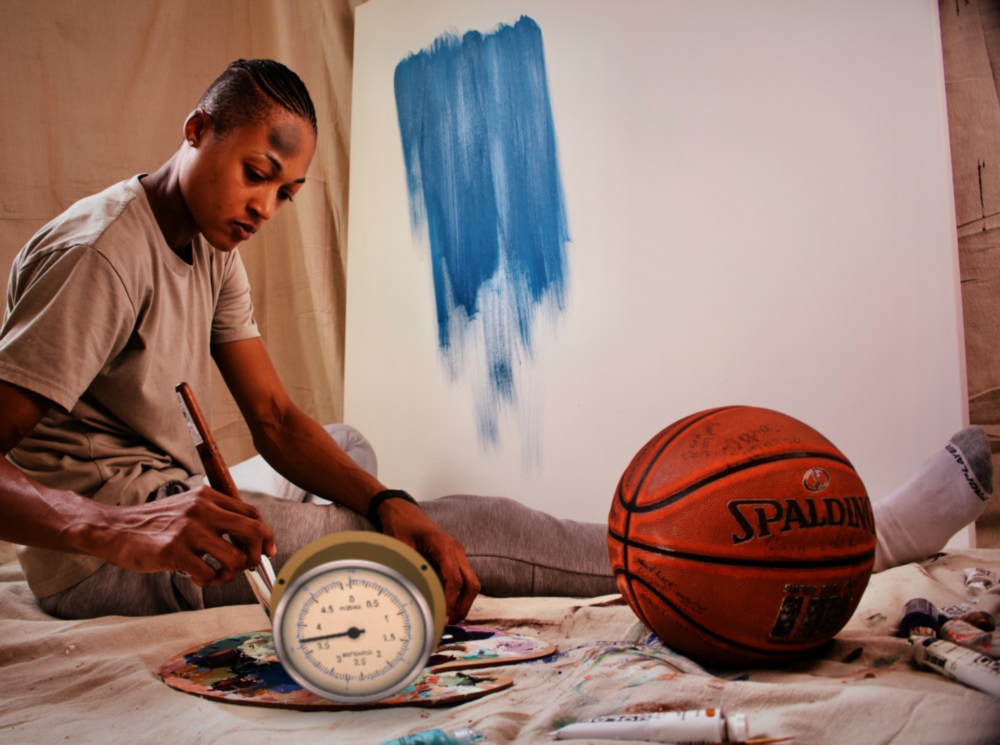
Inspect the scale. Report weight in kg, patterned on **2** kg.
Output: **3.75** kg
